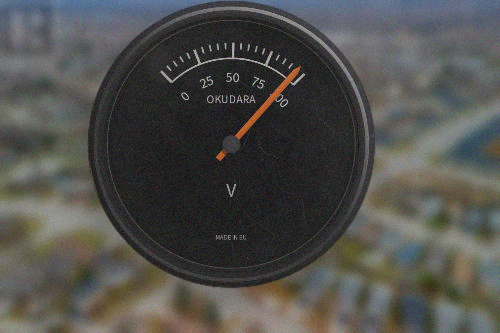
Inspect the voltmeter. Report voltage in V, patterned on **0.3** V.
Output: **95** V
